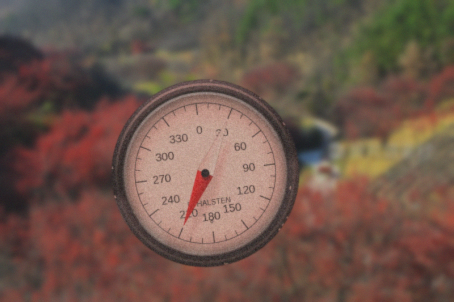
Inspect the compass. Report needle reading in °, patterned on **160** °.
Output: **210** °
